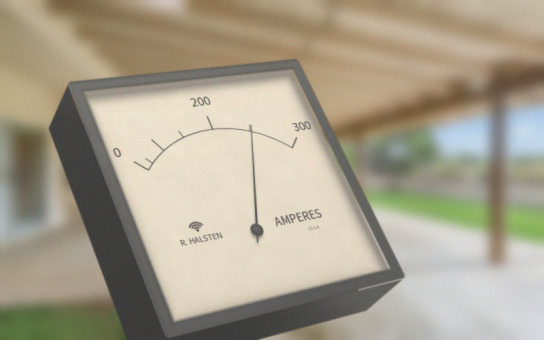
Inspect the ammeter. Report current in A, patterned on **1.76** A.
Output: **250** A
